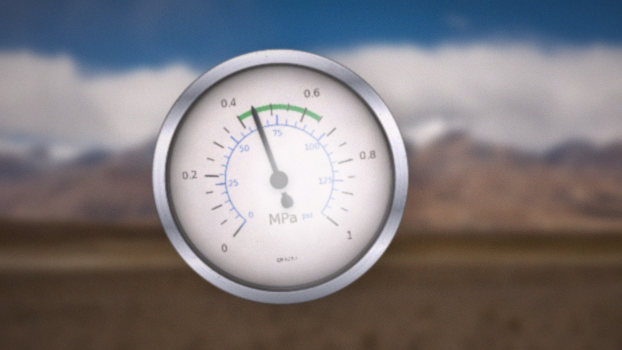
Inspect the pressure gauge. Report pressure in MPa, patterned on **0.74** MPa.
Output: **0.45** MPa
